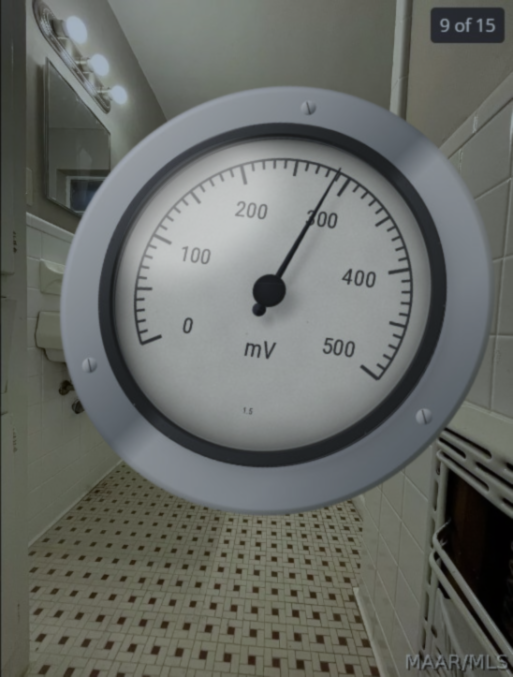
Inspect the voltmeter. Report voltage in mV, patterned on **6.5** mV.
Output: **290** mV
